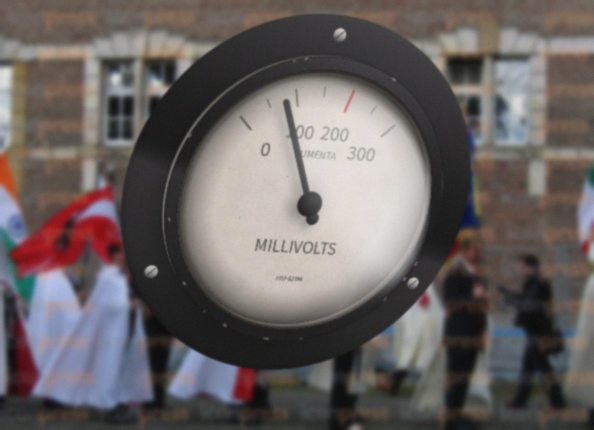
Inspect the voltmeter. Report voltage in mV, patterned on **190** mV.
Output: **75** mV
